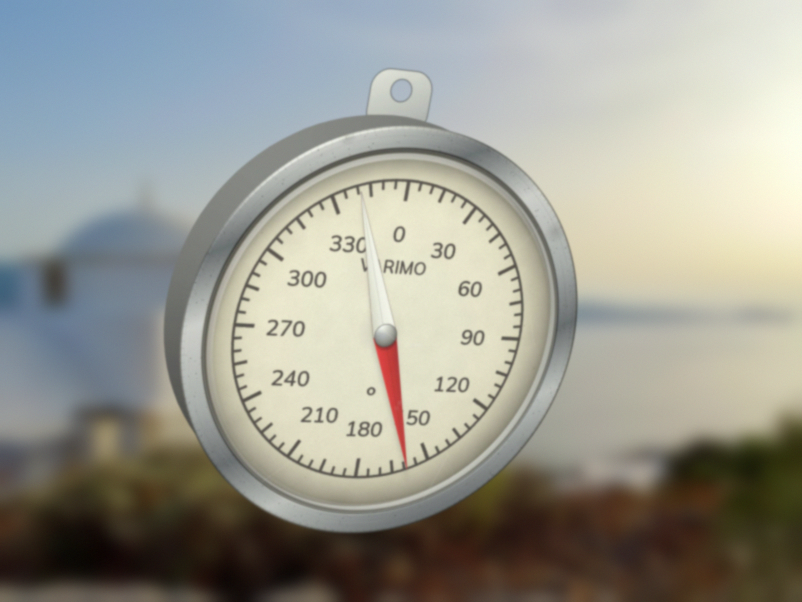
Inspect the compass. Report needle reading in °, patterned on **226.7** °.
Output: **160** °
